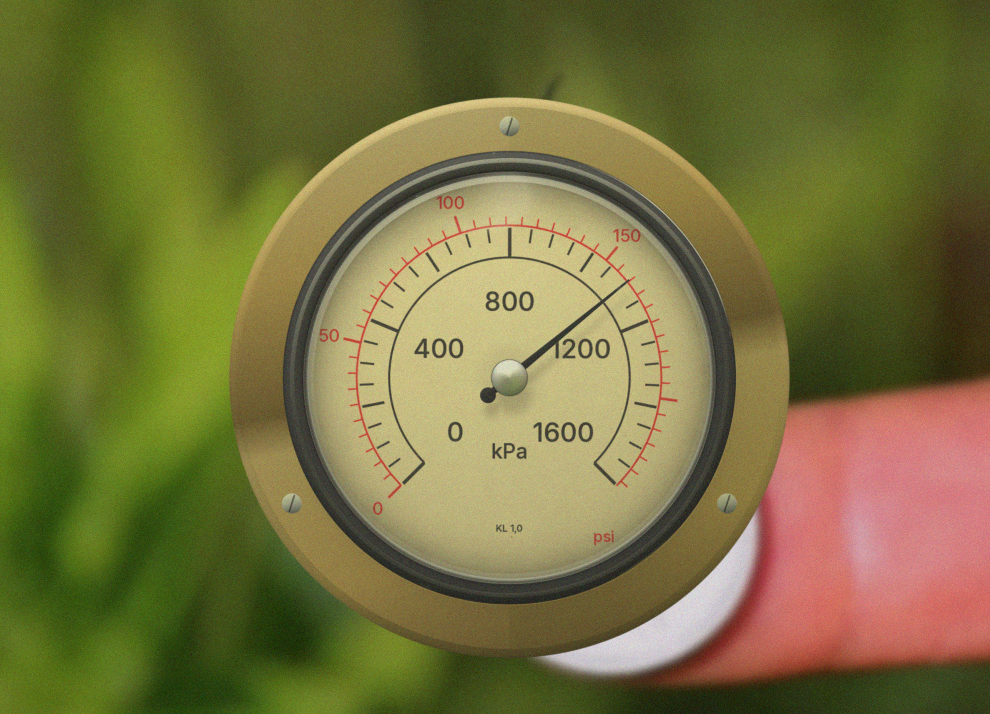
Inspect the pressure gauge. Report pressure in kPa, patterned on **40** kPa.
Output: **1100** kPa
